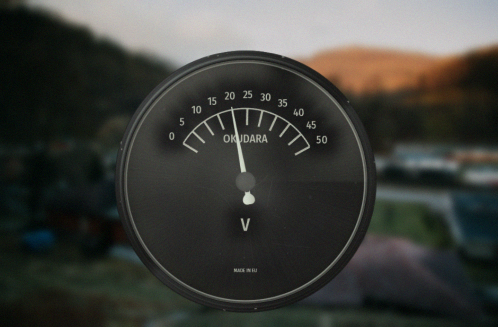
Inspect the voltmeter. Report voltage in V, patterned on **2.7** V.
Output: **20** V
